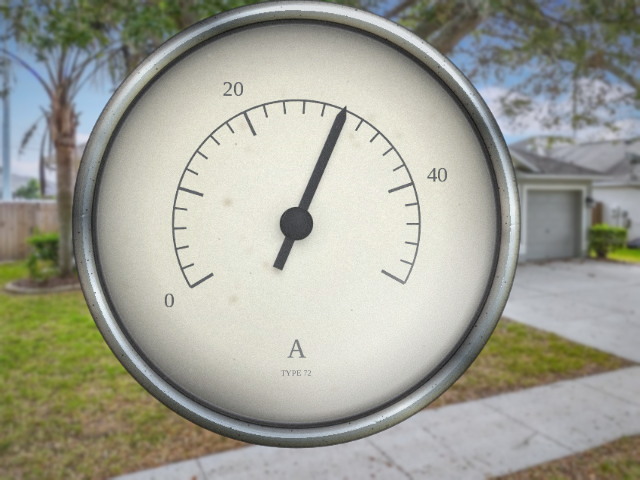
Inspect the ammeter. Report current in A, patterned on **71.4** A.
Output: **30** A
